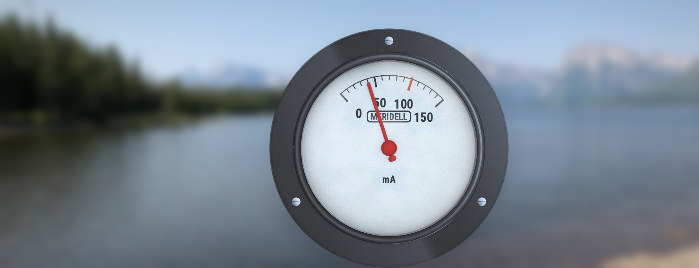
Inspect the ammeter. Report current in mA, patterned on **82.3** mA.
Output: **40** mA
